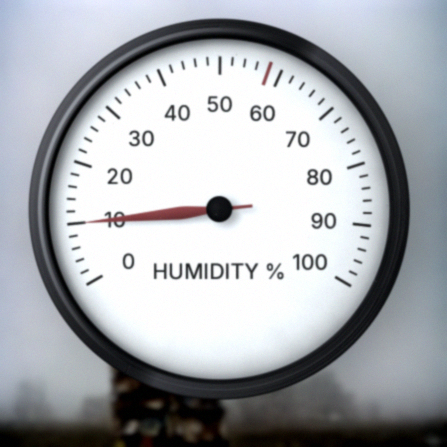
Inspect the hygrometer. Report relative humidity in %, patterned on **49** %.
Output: **10** %
